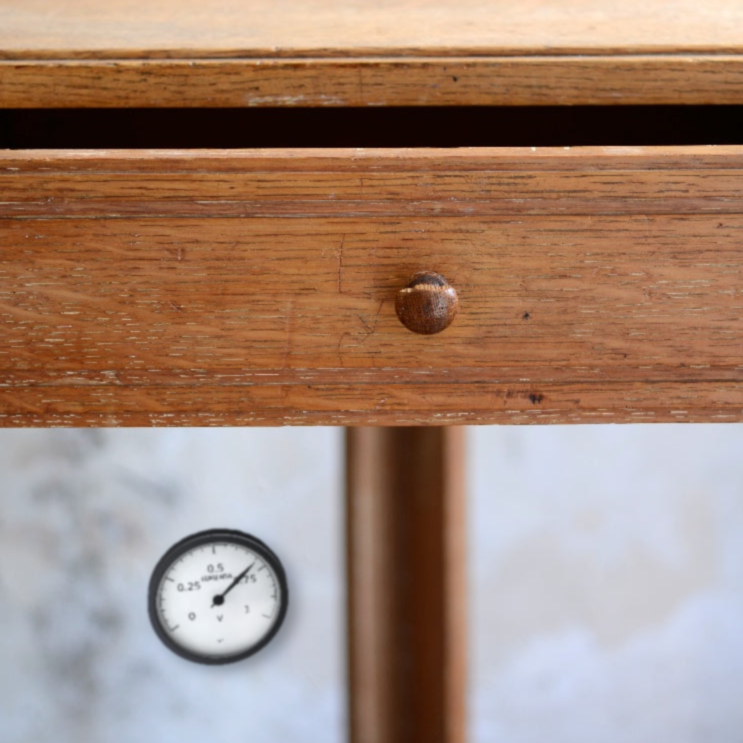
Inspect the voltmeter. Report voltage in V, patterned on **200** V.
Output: **0.7** V
